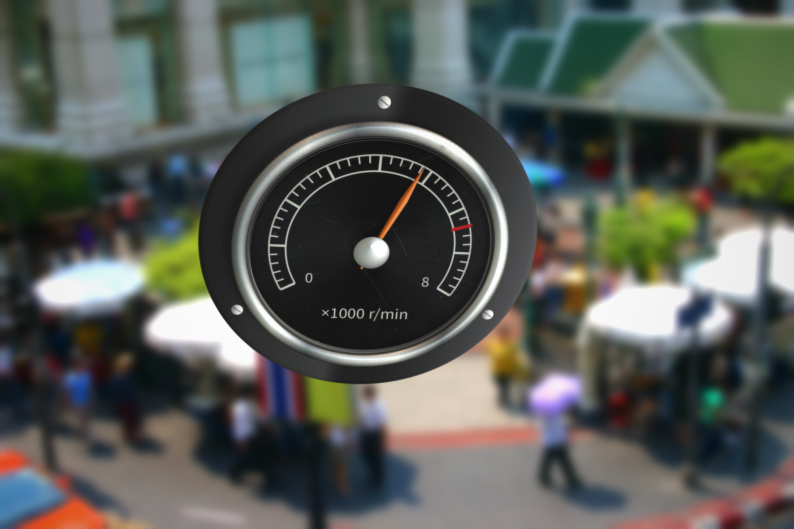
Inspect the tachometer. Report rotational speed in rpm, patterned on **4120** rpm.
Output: **4800** rpm
